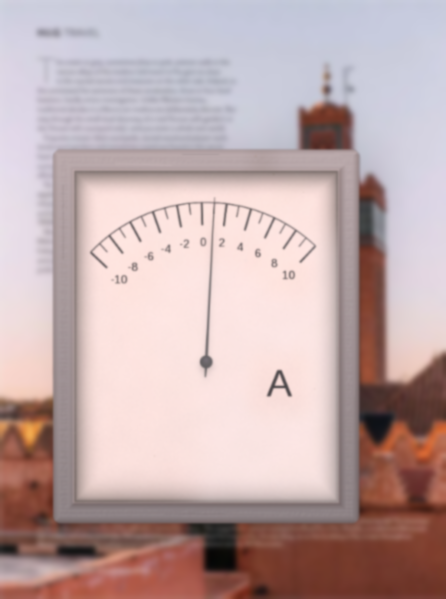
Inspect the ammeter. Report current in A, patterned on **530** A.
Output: **1** A
